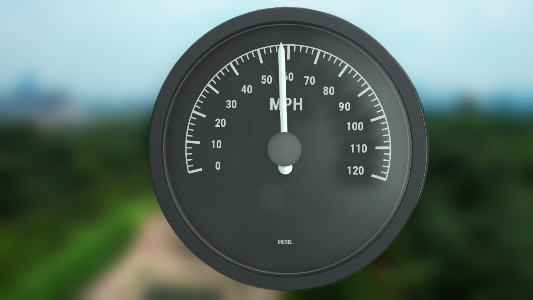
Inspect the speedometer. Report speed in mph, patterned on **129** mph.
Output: **58** mph
